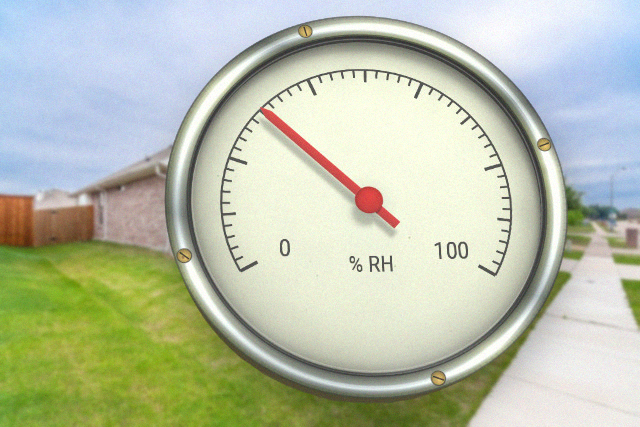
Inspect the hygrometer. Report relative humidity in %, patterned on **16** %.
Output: **30** %
